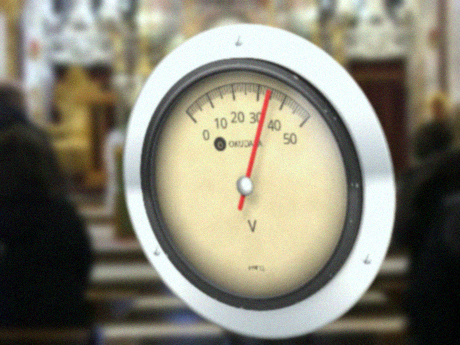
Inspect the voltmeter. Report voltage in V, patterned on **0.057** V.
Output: **35** V
